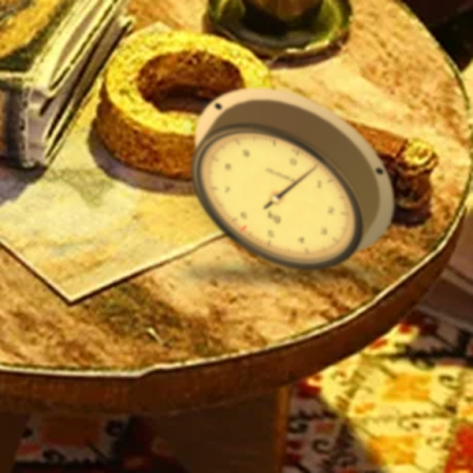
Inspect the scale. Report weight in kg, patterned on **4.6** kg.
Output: **0.5** kg
